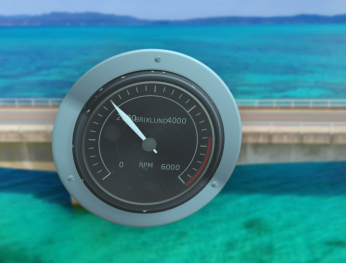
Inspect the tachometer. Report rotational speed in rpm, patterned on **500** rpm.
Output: **2000** rpm
